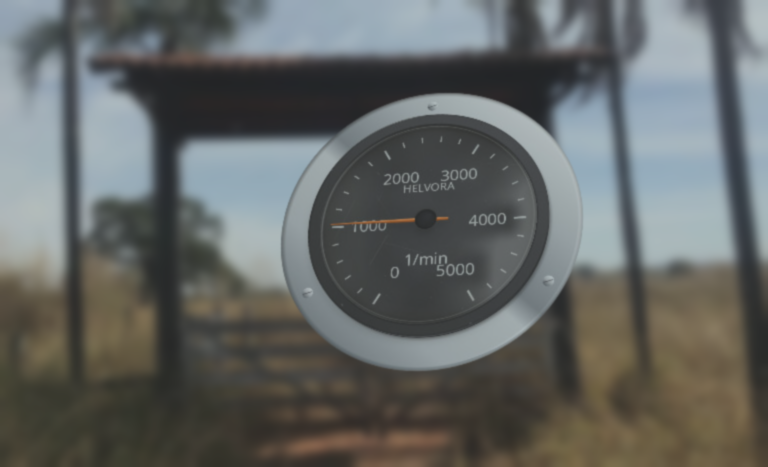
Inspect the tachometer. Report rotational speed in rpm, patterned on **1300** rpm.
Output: **1000** rpm
